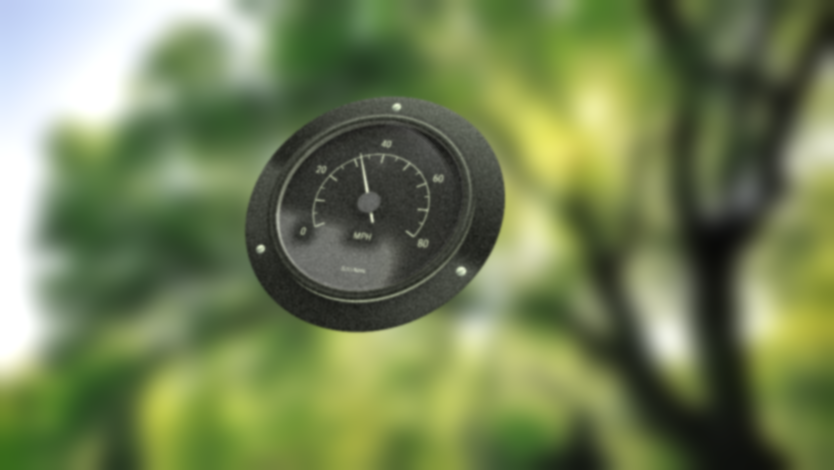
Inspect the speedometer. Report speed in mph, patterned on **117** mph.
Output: **32.5** mph
